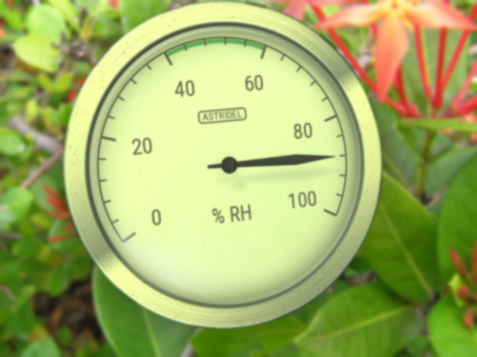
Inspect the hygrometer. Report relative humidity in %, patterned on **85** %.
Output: **88** %
